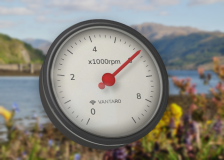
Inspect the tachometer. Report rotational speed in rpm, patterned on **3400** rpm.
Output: **6000** rpm
